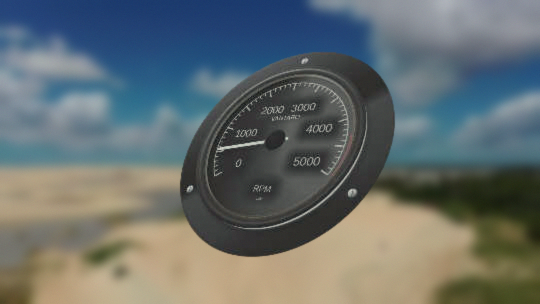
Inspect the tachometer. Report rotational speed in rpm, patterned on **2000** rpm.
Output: **500** rpm
